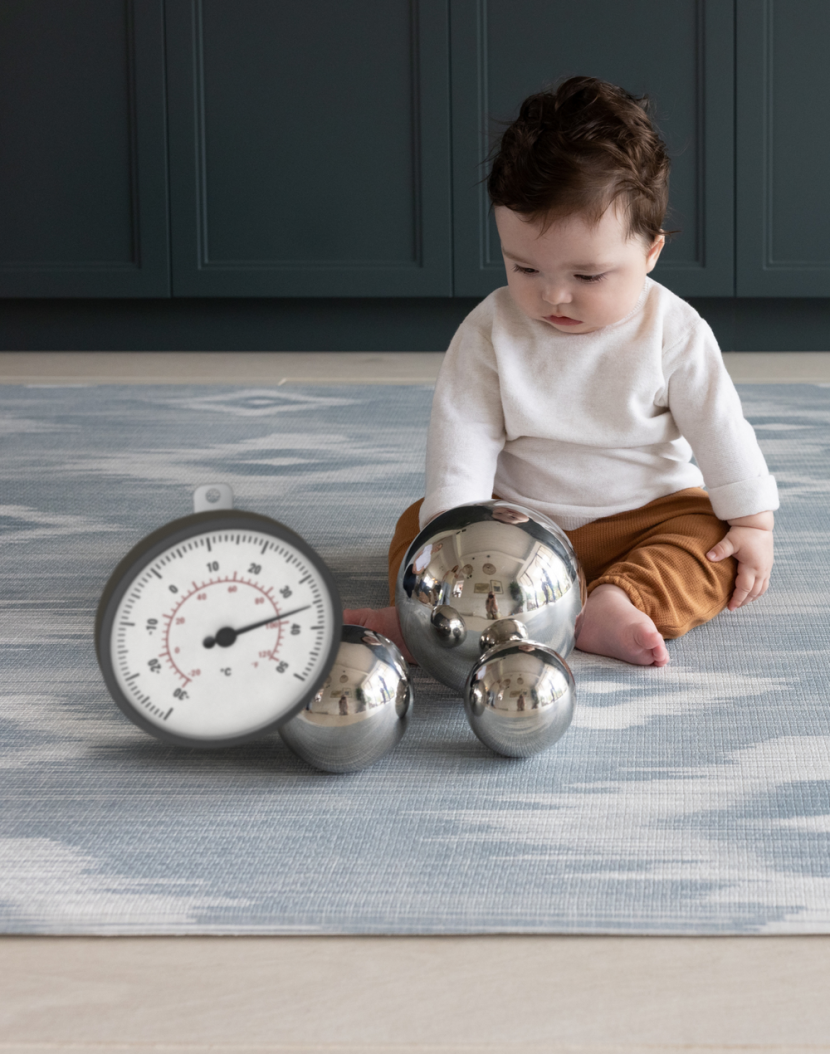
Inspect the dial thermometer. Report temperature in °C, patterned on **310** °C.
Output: **35** °C
